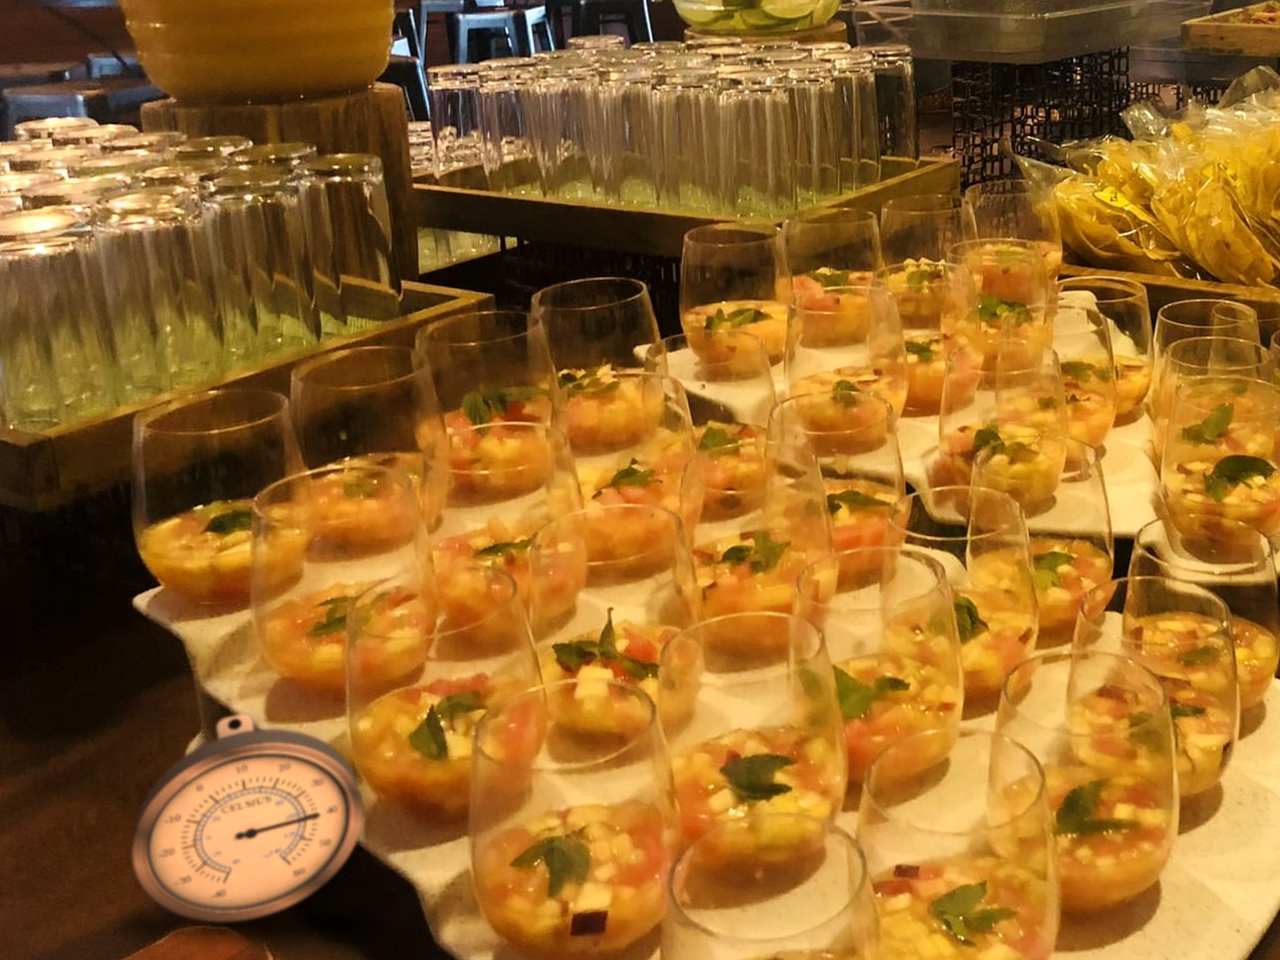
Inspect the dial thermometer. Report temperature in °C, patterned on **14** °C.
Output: **40** °C
